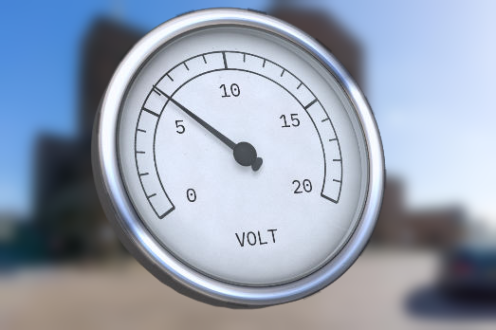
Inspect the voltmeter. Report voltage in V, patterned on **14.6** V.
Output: **6** V
